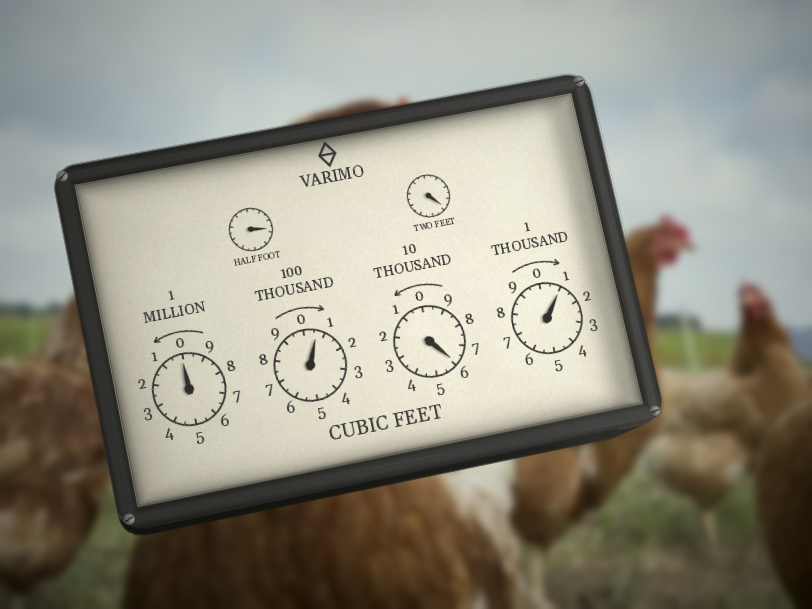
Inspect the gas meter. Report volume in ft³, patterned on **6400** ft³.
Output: **6100** ft³
